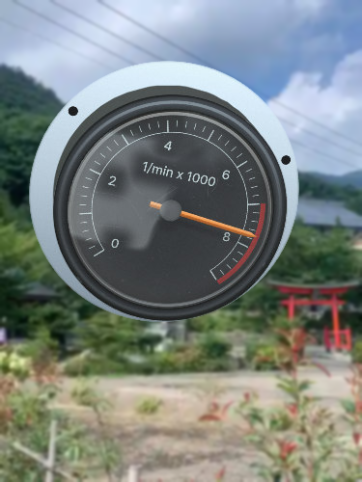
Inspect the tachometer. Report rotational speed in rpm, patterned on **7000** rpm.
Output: **7700** rpm
